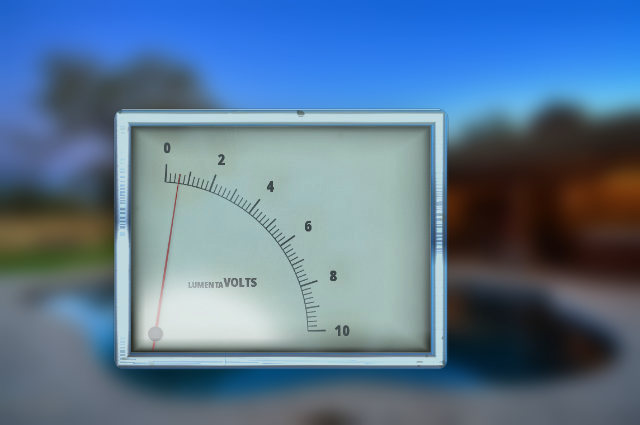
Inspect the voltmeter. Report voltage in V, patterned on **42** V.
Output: **0.6** V
